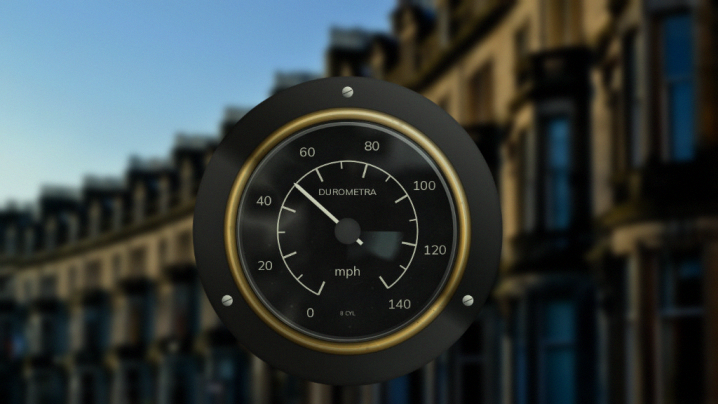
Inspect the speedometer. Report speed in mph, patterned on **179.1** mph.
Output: **50** mph
